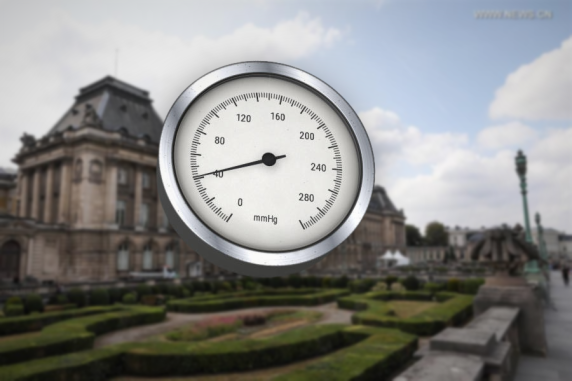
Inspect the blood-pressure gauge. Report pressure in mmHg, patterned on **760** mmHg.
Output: **40** mmHg
